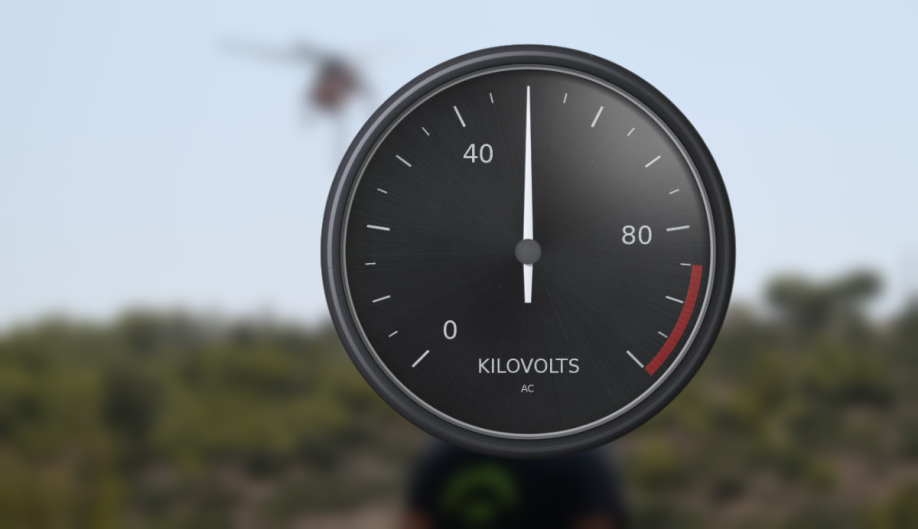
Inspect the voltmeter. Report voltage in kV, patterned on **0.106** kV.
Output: **50** kV
